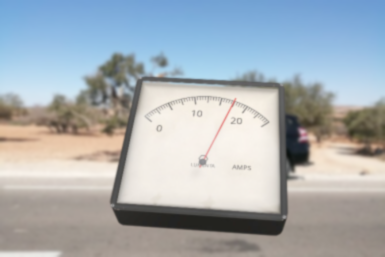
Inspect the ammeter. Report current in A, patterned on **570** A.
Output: **17.5** A
